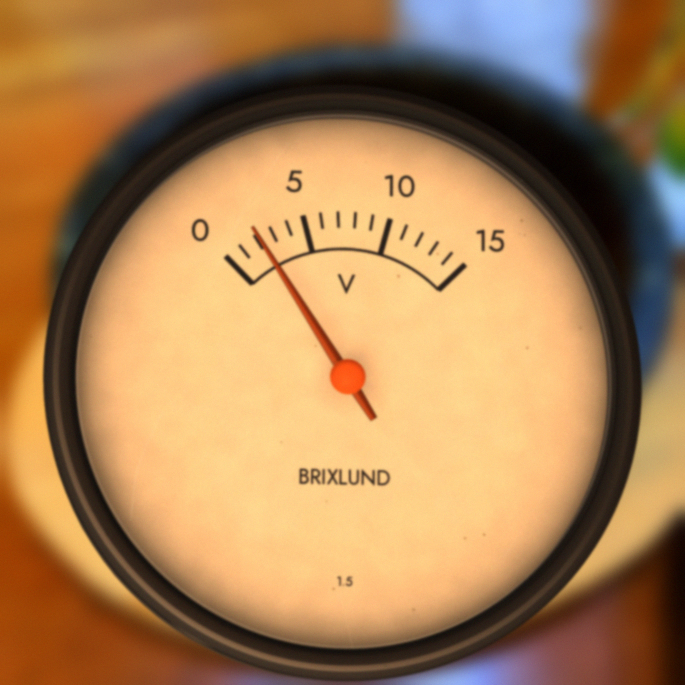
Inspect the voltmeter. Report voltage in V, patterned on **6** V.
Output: **2** V
